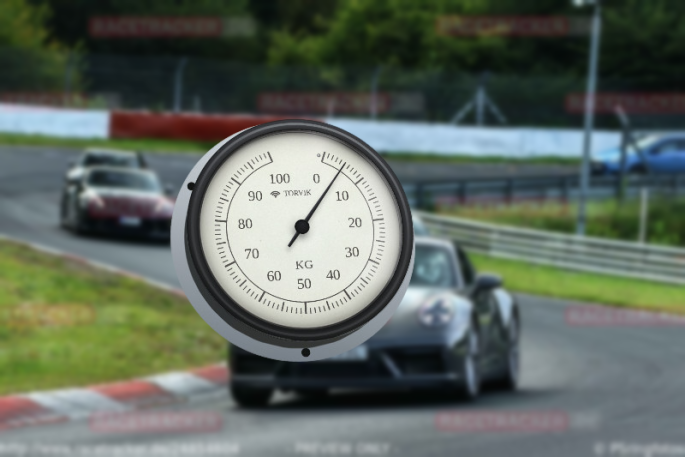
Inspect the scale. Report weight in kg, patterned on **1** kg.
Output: **5** kg
